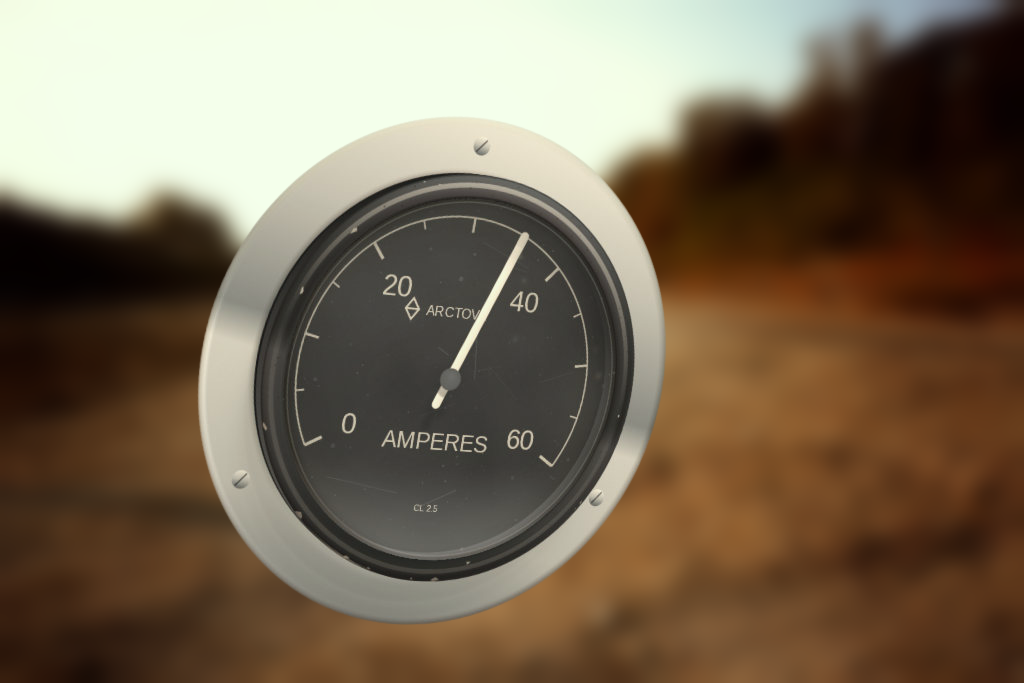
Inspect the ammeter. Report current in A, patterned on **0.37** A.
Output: **35** A
